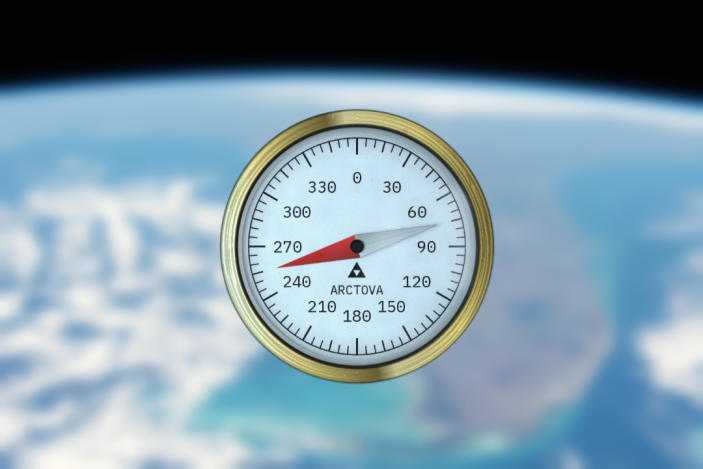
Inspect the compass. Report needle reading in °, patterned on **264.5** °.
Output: **255** °
